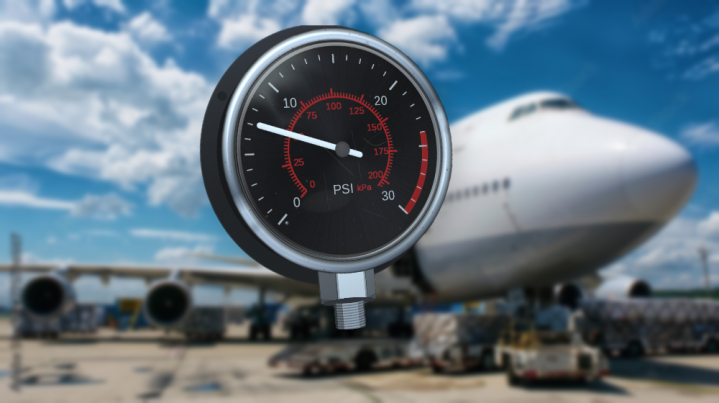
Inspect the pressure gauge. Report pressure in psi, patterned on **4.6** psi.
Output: **7** psi
